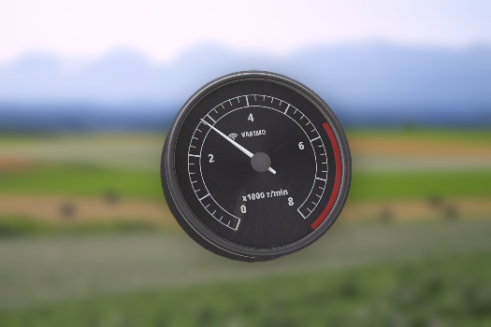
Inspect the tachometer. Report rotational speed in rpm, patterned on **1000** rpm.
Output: **2800** rpm
